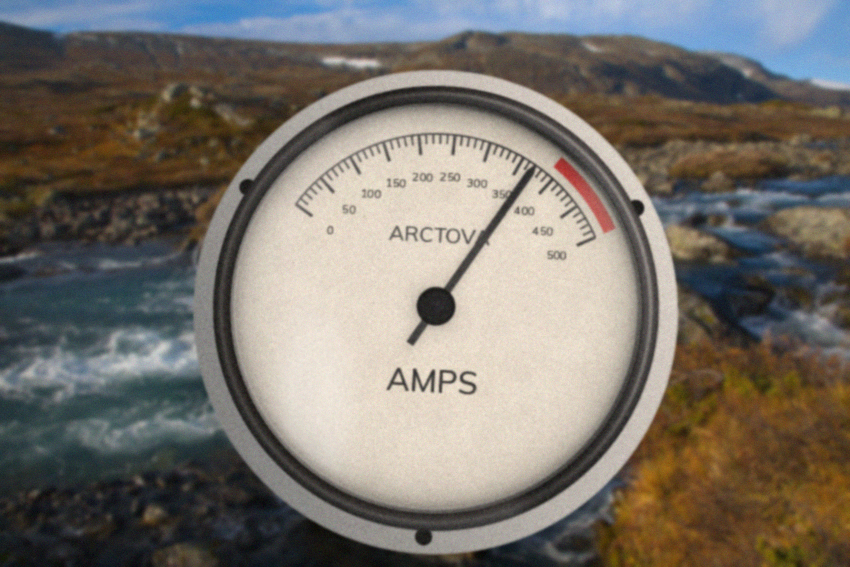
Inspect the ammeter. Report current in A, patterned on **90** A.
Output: **370** A
